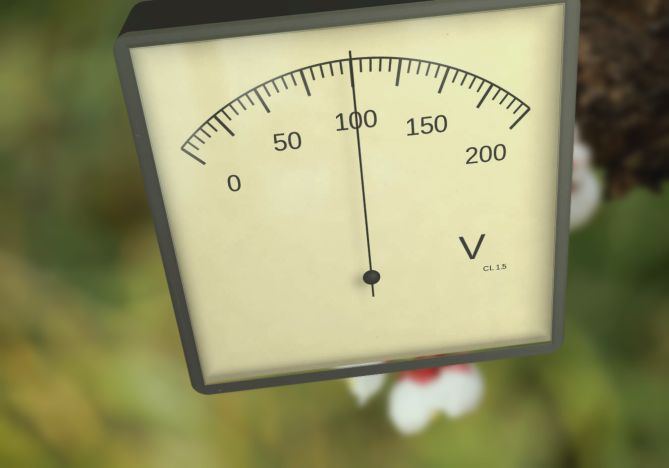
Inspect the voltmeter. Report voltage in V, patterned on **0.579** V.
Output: **100** V
